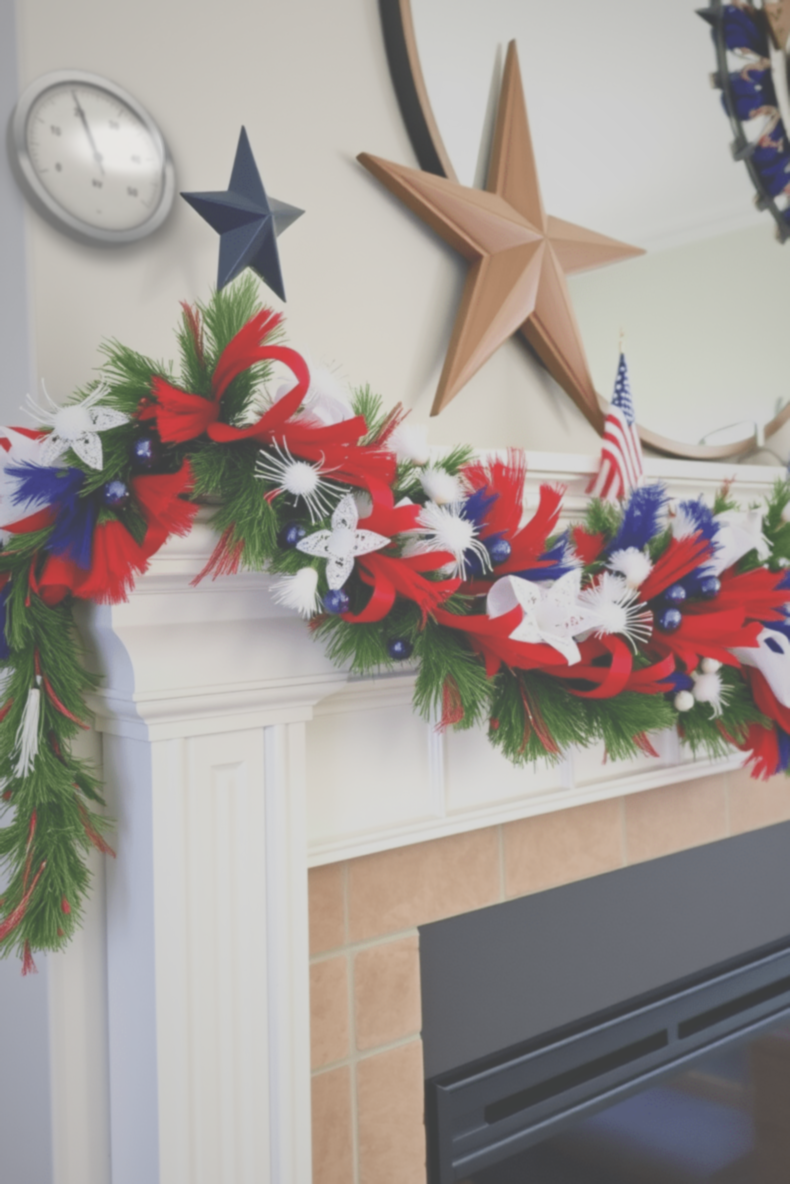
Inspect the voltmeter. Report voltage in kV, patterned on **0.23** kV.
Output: **20** kV
